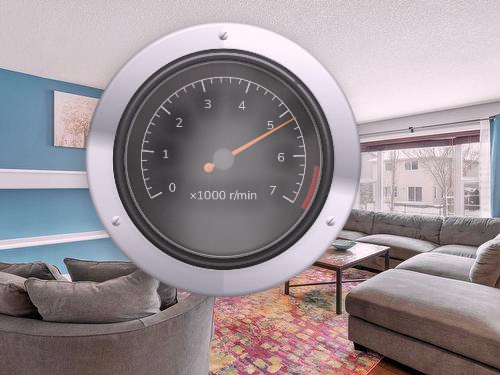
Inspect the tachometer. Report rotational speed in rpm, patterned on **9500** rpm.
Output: **5200** rpm
